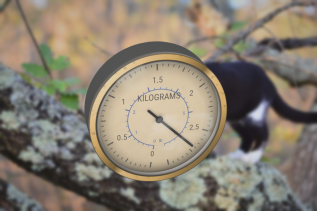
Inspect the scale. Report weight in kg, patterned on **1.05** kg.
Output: **2.7** kg
